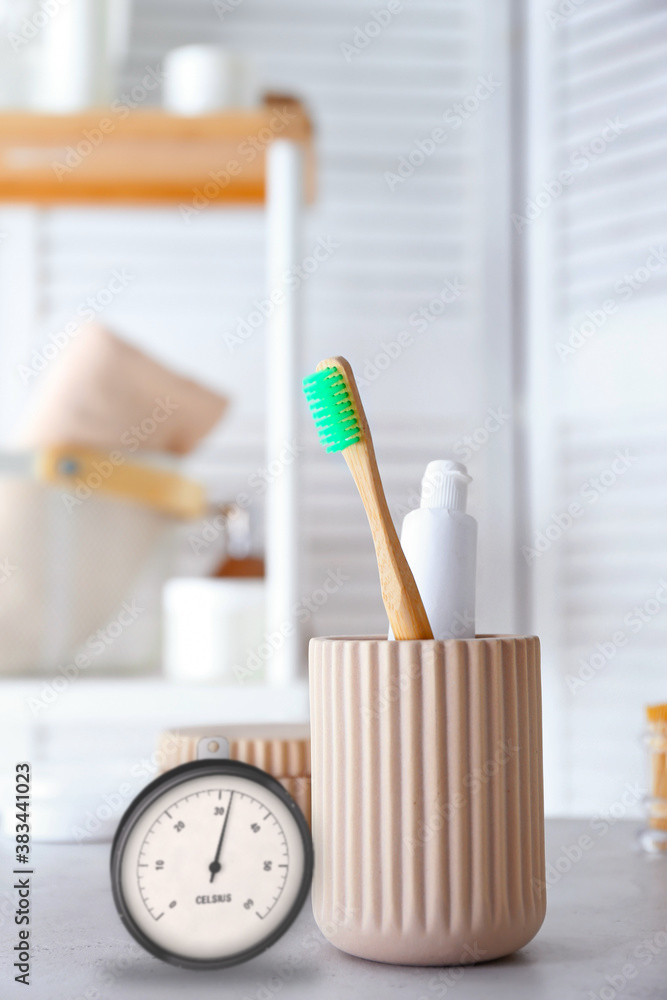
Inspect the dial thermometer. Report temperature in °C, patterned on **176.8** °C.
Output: **32** °C
